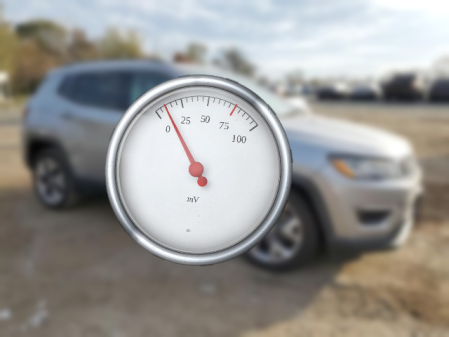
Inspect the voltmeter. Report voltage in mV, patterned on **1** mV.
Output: **10** mV
